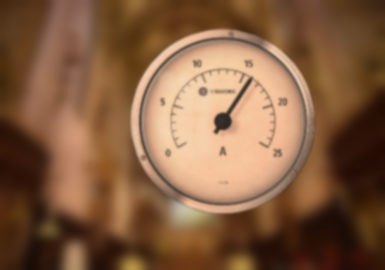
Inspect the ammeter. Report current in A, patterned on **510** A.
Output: **16** A
